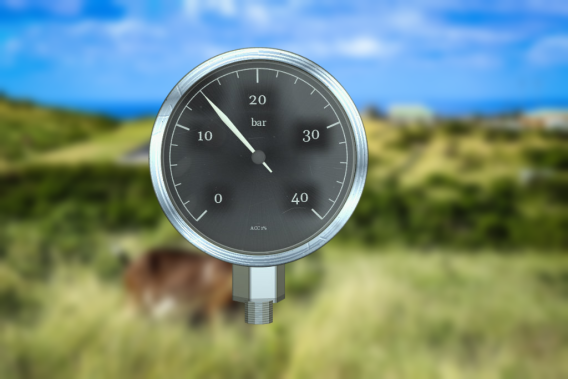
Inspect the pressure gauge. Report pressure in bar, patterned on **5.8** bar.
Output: **14** bar
